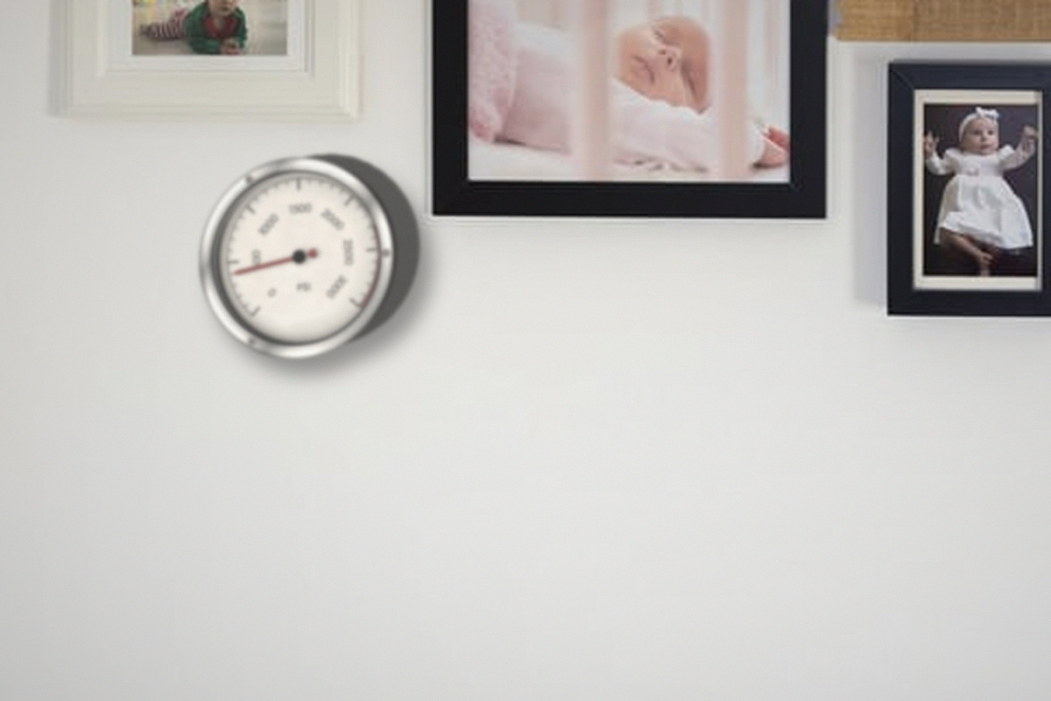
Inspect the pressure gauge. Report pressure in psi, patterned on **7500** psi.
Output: **400** psi
